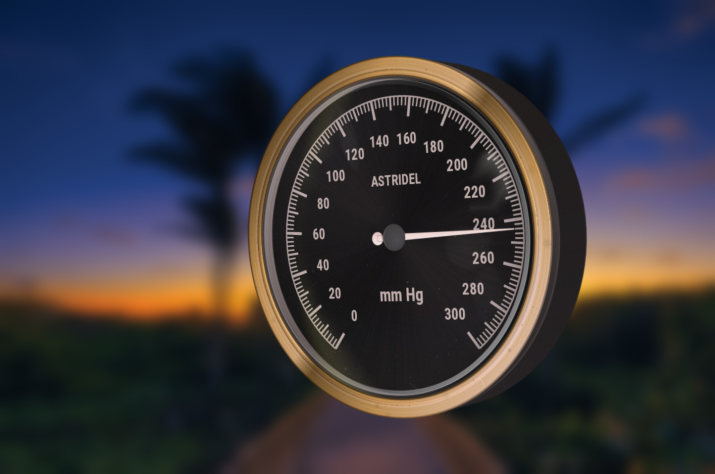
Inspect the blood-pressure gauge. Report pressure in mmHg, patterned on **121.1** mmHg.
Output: **244** mmHg
